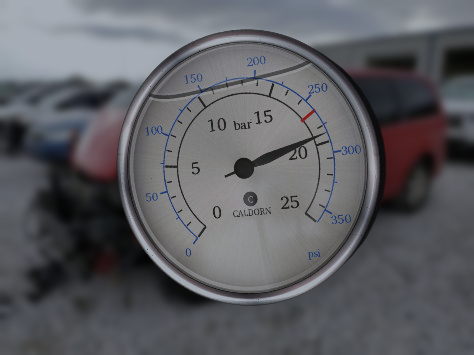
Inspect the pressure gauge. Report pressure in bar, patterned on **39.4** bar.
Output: **19.5** bar
